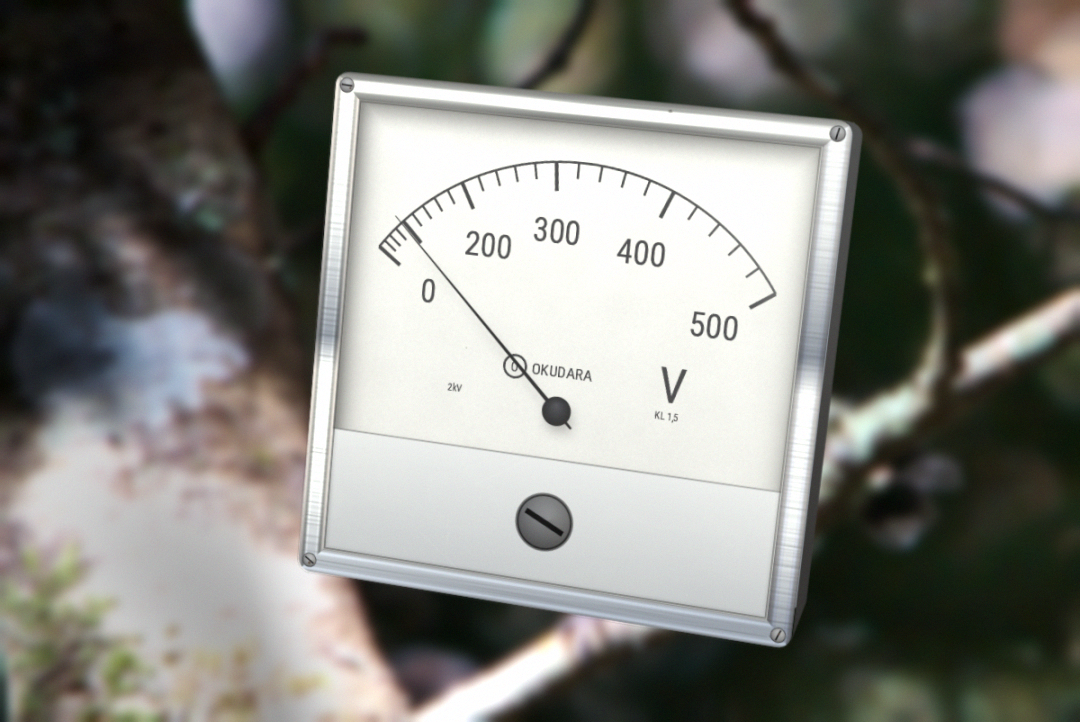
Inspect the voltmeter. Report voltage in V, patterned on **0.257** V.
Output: **100** V
